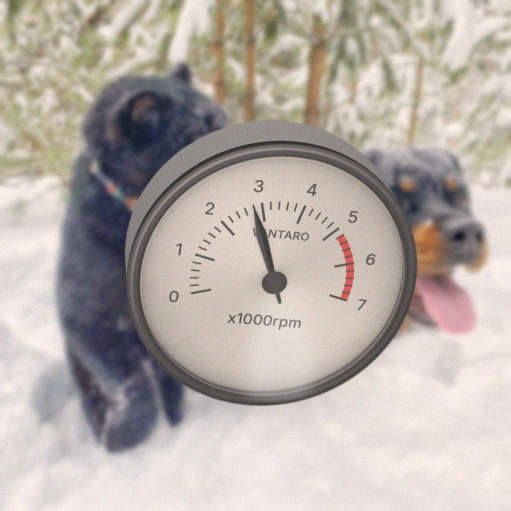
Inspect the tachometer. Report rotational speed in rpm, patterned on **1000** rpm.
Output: **2800** rpm
